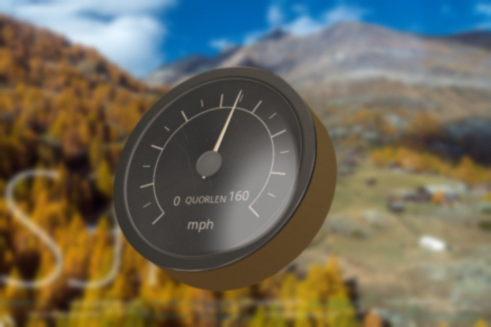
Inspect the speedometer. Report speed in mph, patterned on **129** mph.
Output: **90** mph
